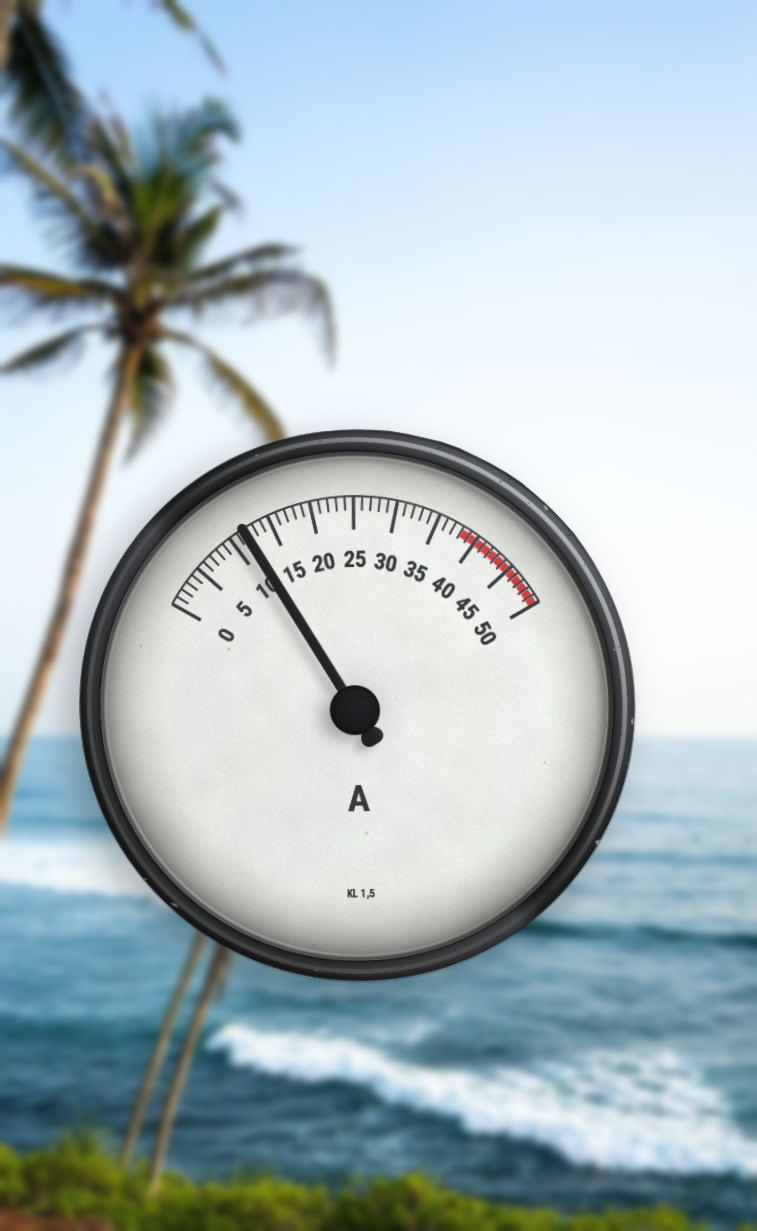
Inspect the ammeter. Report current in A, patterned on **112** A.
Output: **12** A
